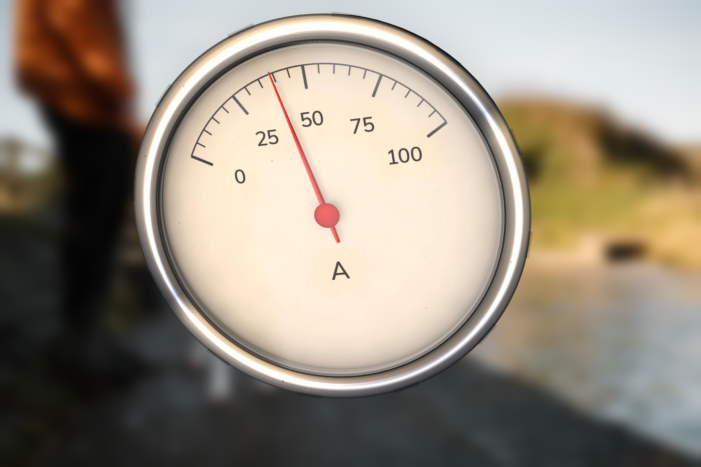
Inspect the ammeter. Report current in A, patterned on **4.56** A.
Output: **40** A
